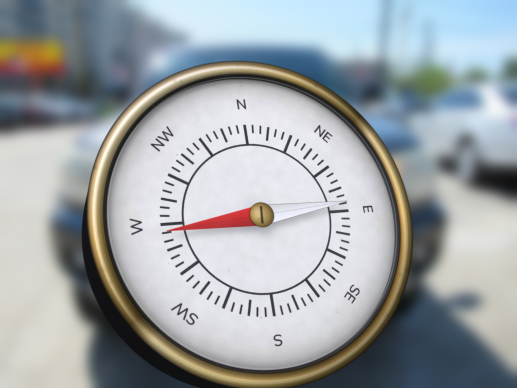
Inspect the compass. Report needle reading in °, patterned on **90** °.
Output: **265** °
